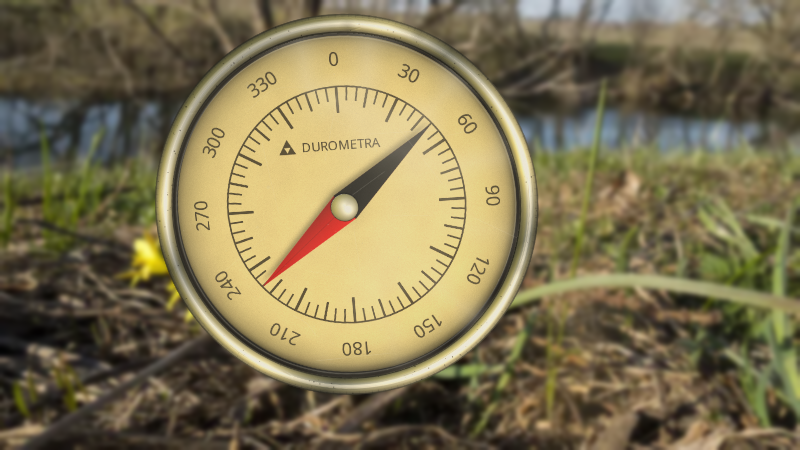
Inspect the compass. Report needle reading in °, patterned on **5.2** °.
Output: **230** °
